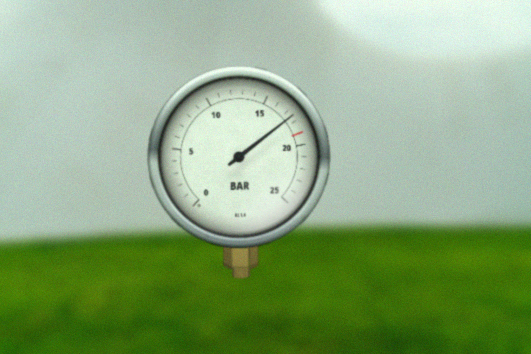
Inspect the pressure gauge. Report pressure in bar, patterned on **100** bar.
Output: **17.5** bar
